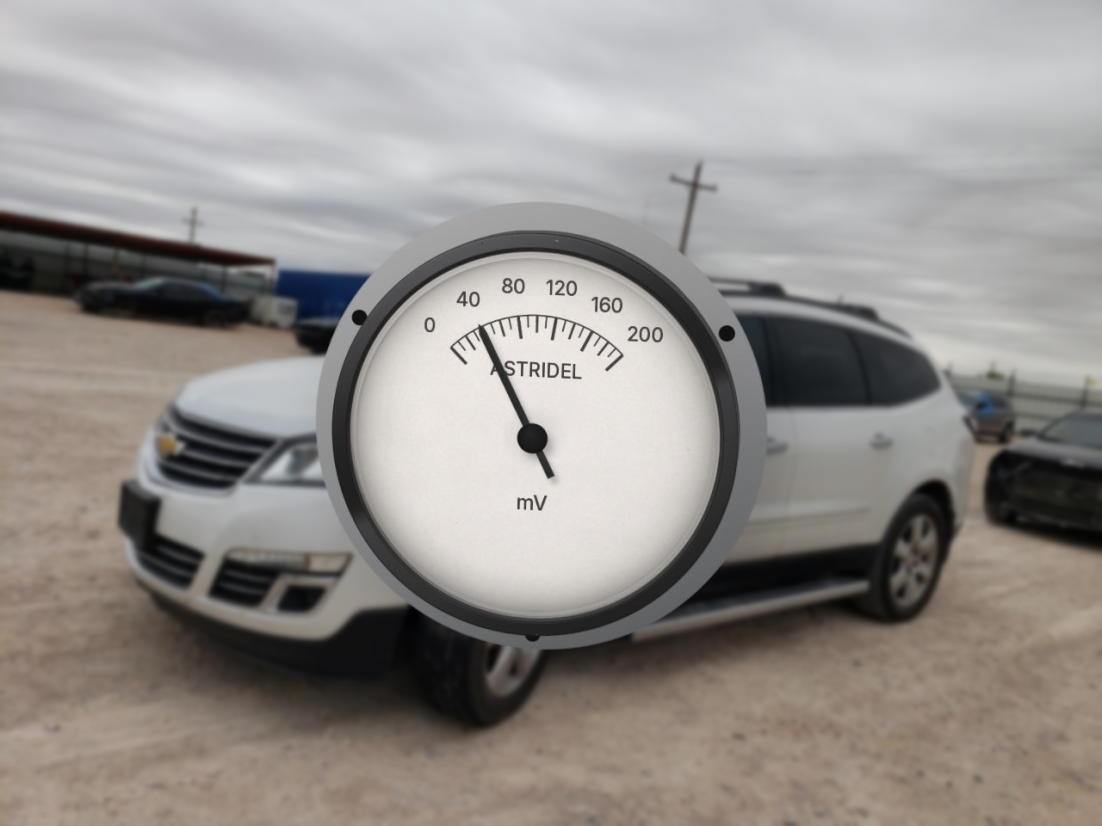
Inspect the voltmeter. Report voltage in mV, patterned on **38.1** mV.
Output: **40** mV
